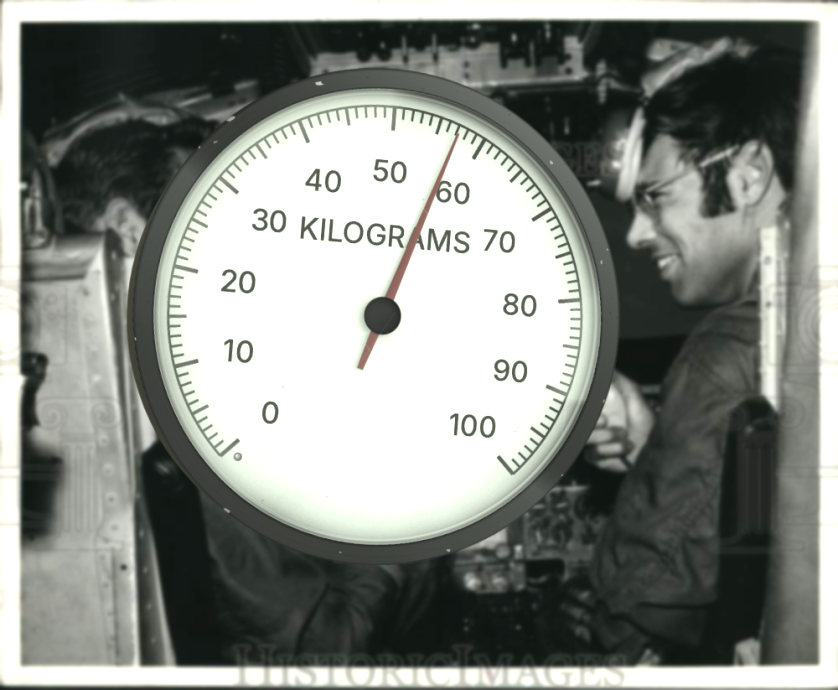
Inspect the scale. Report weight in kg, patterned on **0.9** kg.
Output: **57** kg
